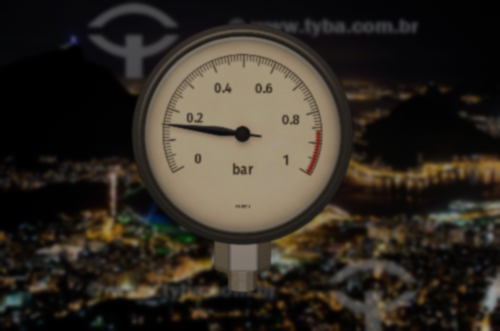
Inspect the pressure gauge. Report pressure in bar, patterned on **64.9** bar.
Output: **0.15** bar
